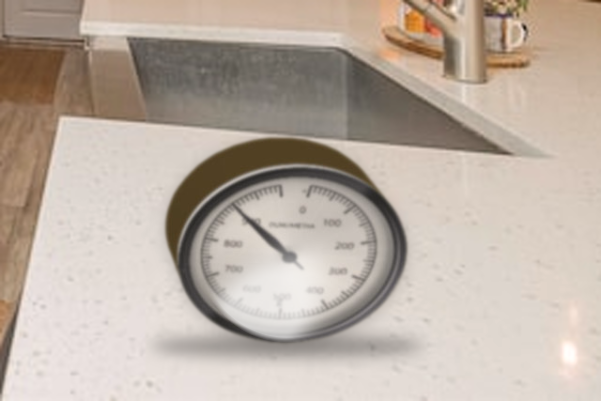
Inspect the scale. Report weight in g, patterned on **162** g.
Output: **900** g
